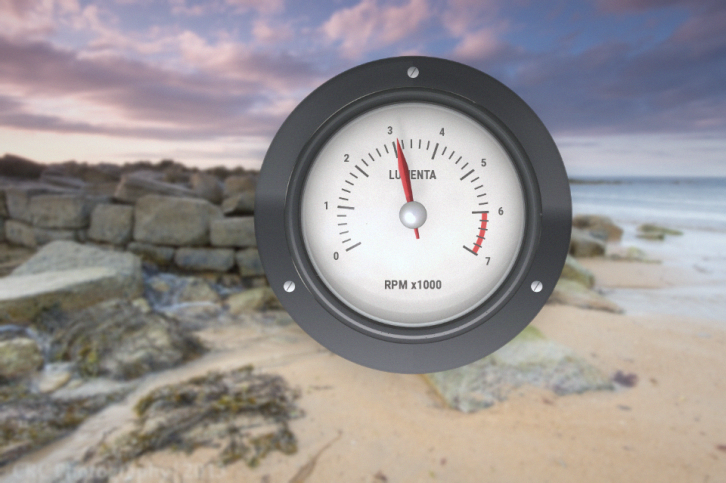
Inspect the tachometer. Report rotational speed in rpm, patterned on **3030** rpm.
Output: **3100** rpm
